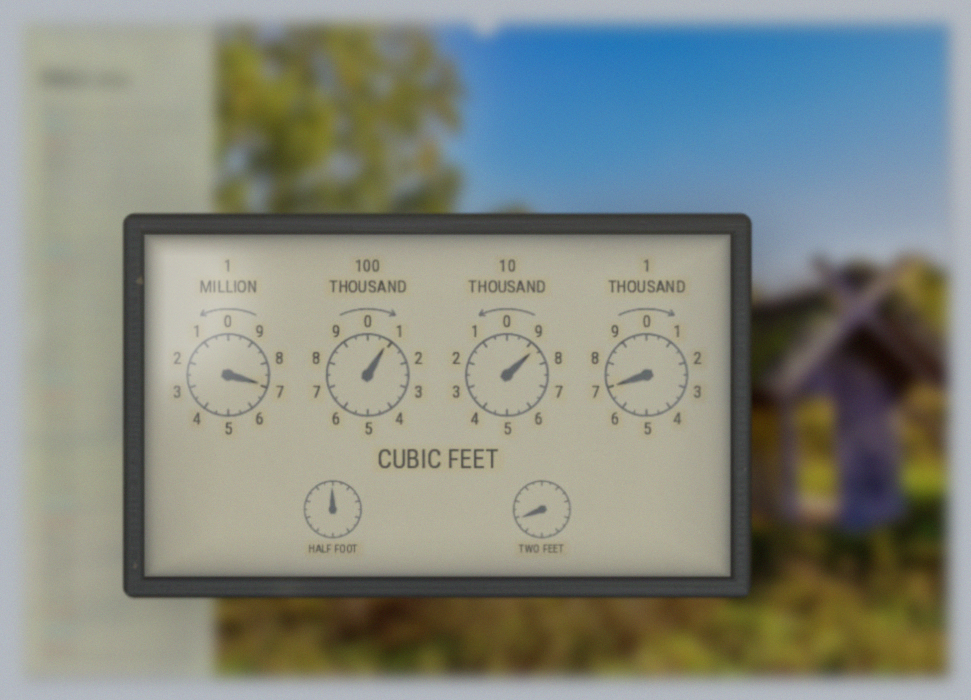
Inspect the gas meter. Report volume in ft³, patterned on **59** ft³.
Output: **708700** ft³
